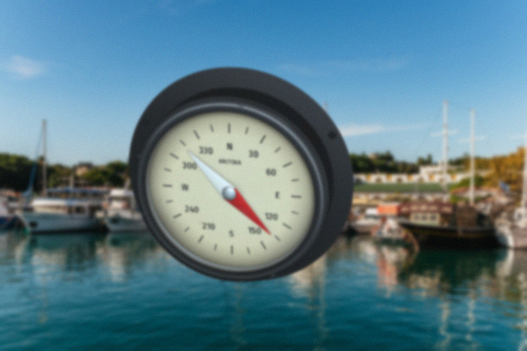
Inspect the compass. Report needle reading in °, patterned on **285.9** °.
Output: **135** °
